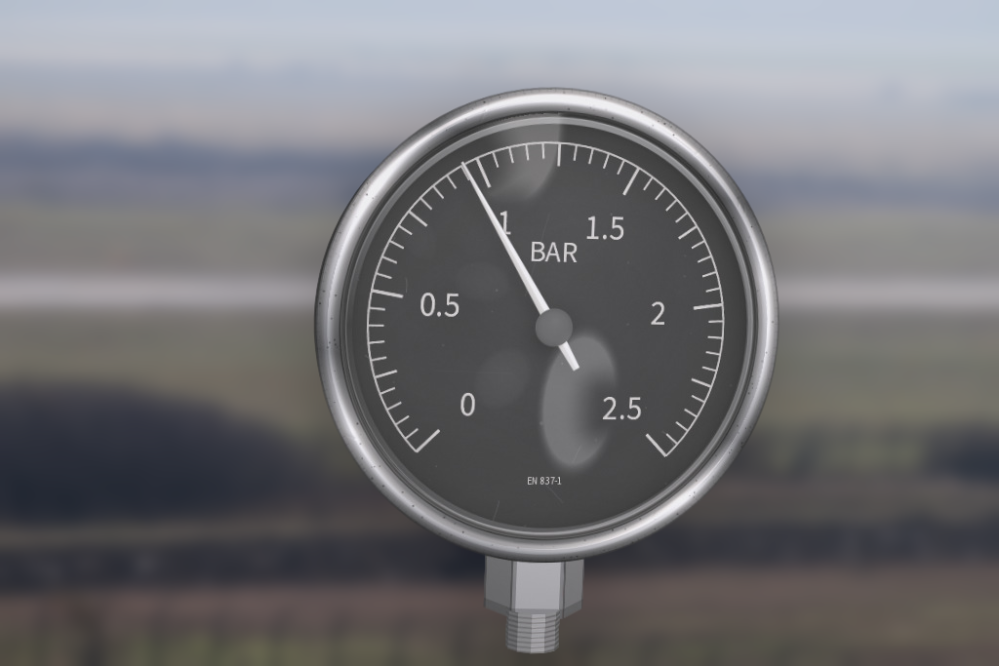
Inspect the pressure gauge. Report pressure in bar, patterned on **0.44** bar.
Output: **0.95** bar
